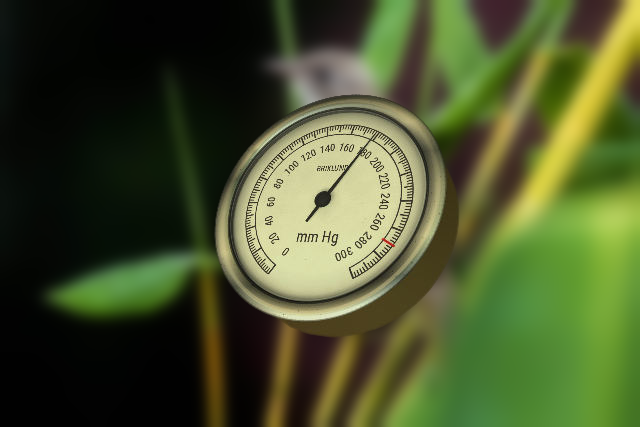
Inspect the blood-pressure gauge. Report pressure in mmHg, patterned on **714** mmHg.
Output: **180** mmHg
